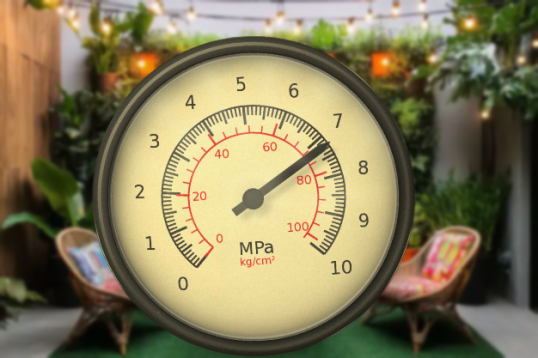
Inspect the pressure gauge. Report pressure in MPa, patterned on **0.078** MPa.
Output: **7.2** MPa
